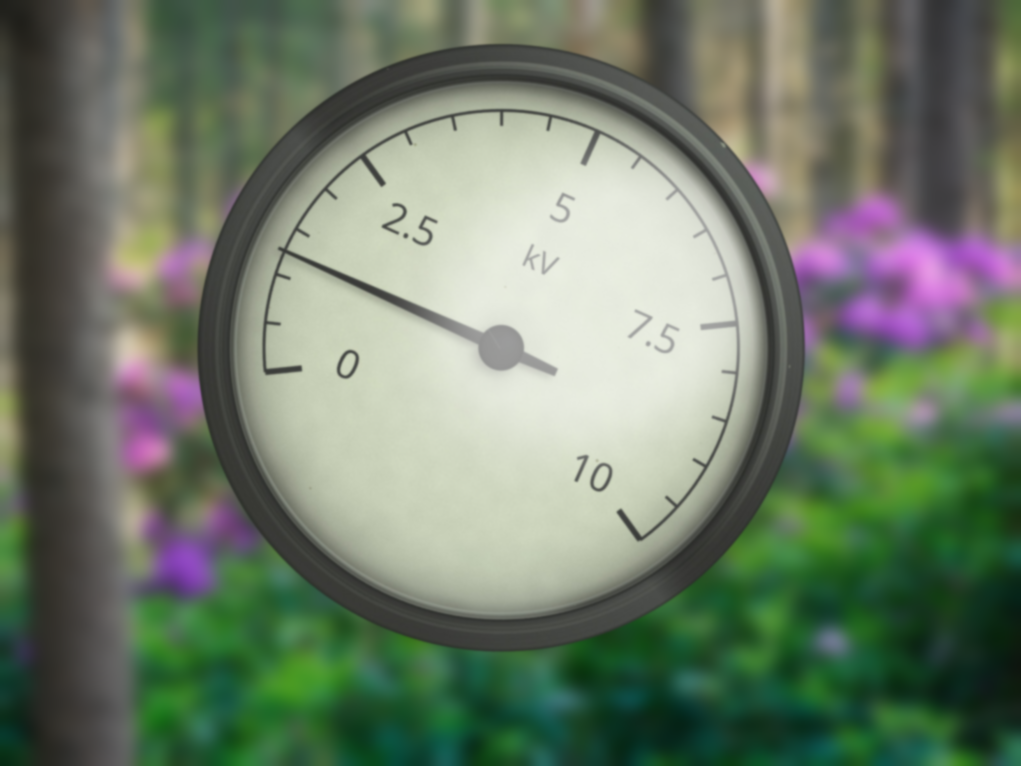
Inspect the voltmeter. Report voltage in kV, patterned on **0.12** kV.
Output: **1.25** kV
